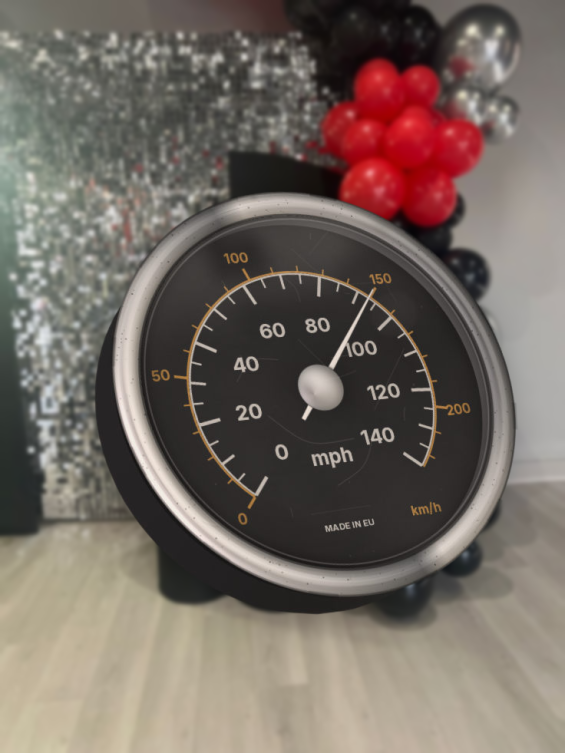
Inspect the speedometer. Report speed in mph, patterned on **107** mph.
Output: **92.5** mph
